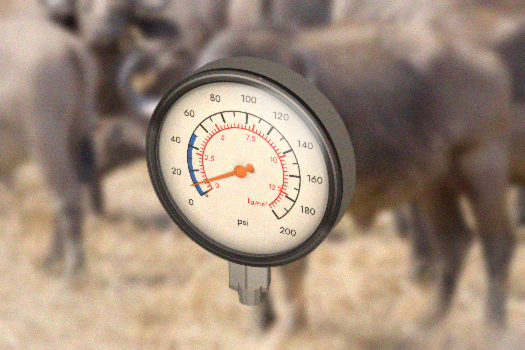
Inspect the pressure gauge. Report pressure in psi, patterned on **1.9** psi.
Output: **10** psi
